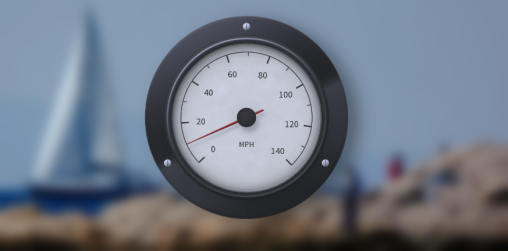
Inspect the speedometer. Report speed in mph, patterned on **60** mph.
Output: **10** mph
